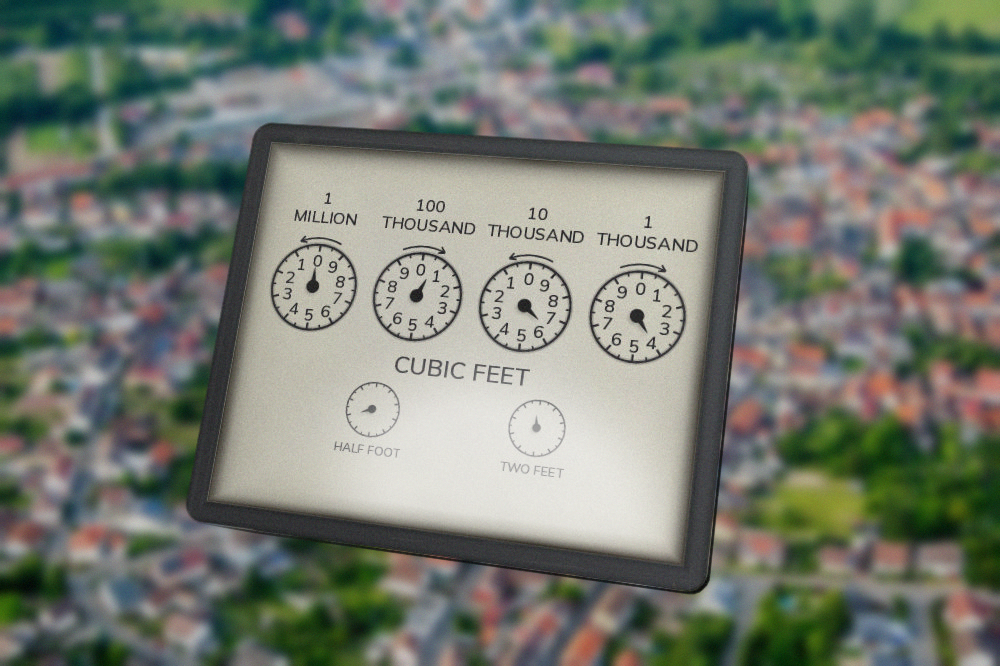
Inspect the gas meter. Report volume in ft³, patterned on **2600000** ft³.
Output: **6400** ft³
